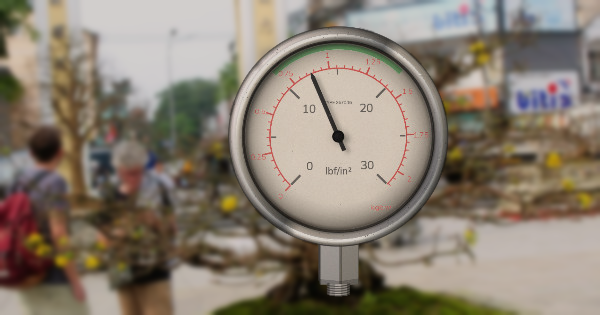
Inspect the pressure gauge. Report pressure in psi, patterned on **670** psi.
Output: **12.5** psi
